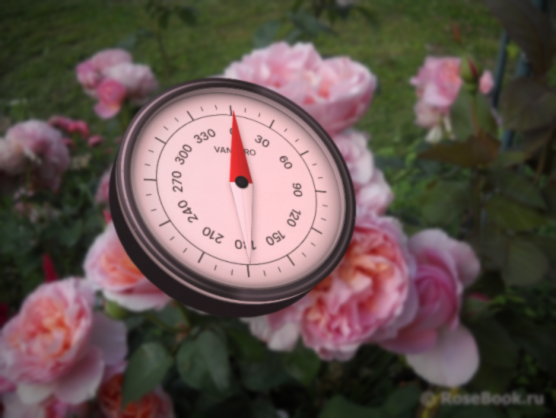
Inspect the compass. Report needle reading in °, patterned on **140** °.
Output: **0** °
